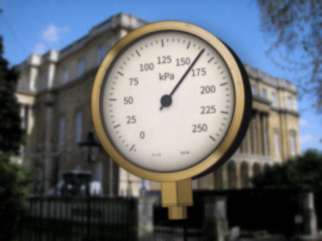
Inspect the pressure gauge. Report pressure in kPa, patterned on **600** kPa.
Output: **165** kPa
